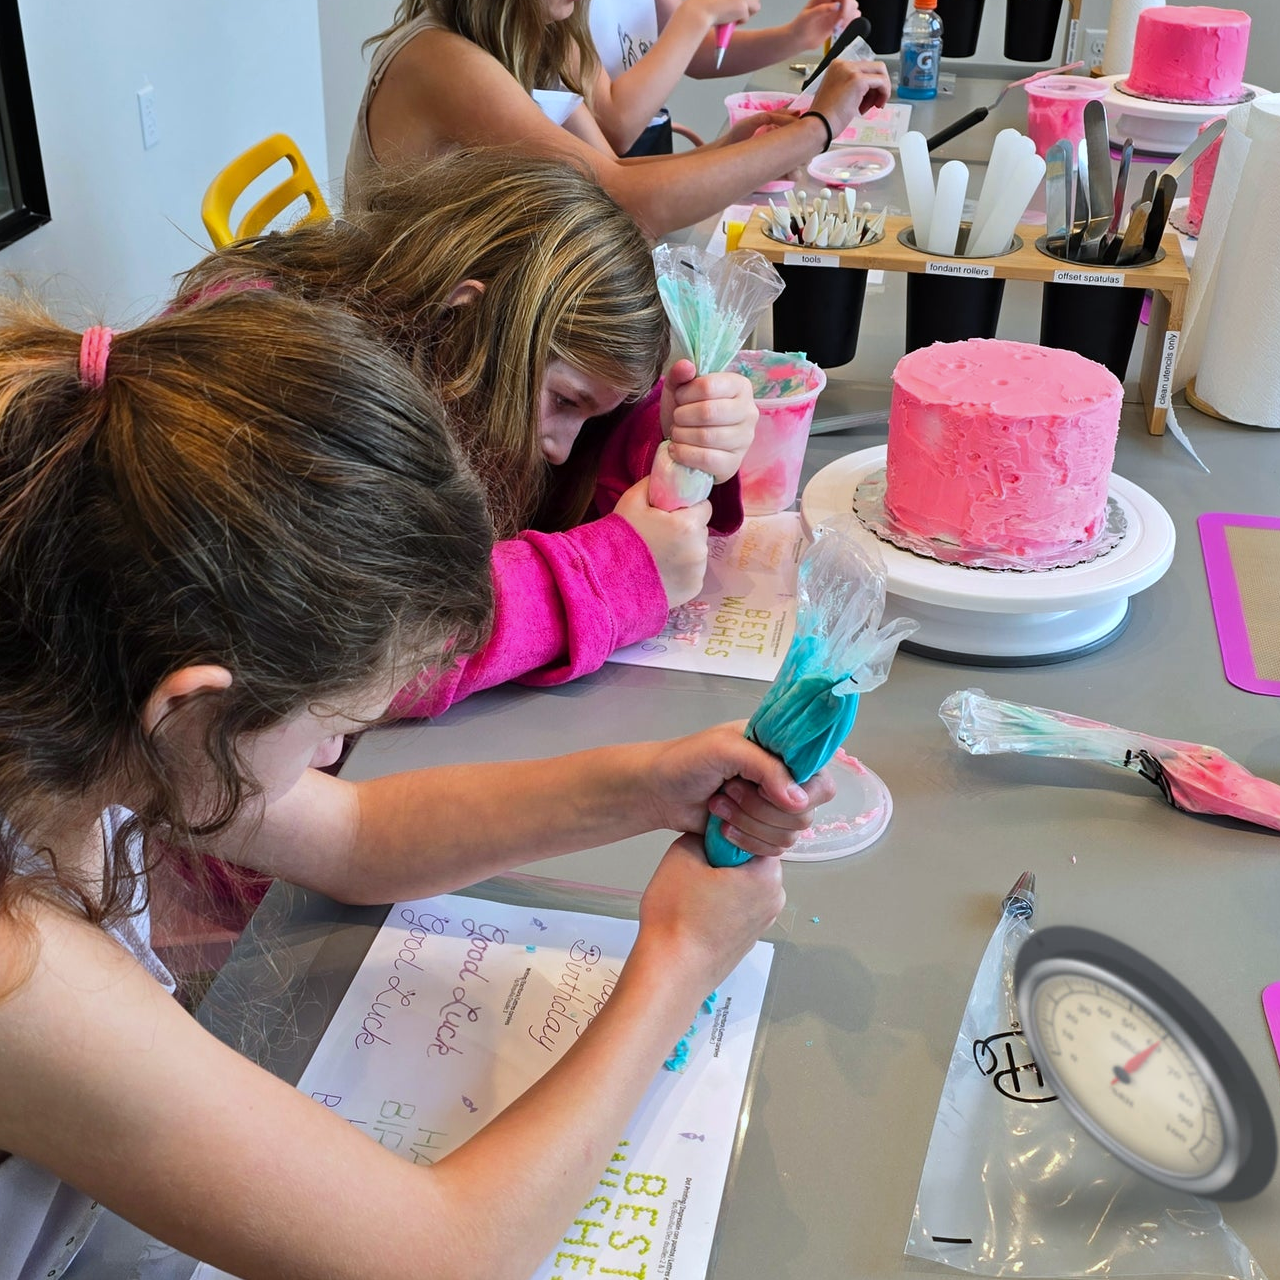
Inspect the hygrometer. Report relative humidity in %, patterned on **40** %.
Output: **60** %
